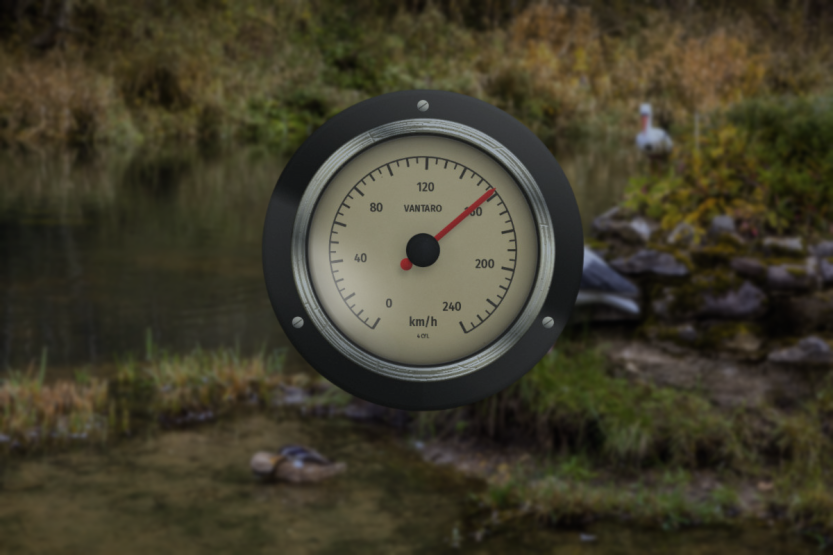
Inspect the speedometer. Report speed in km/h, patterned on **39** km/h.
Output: **157.5** km/h
